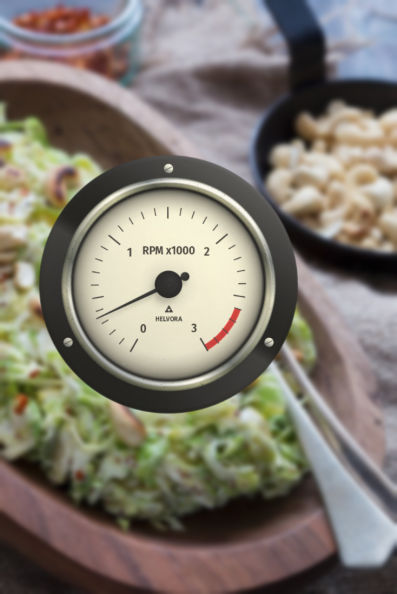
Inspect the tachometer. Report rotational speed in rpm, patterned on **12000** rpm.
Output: **350** rpm
